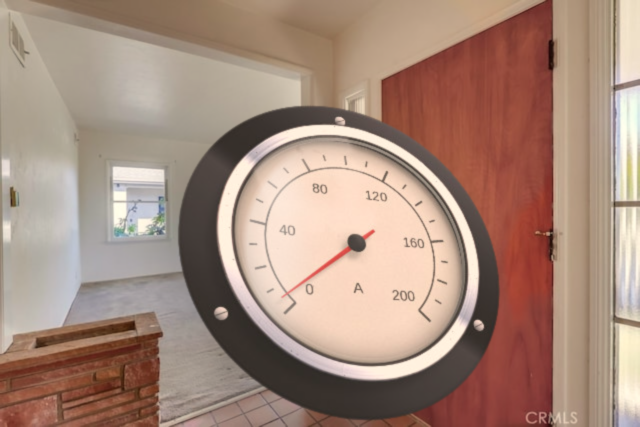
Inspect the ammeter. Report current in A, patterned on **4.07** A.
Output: **5** A
